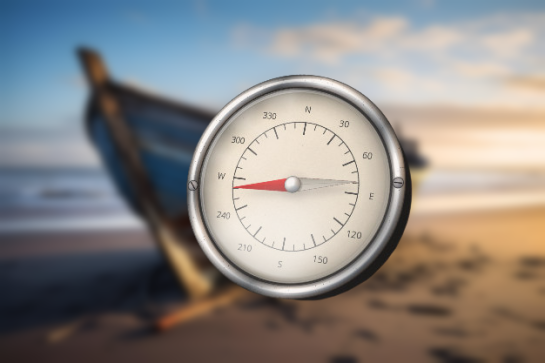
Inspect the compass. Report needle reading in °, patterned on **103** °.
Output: **260** °
